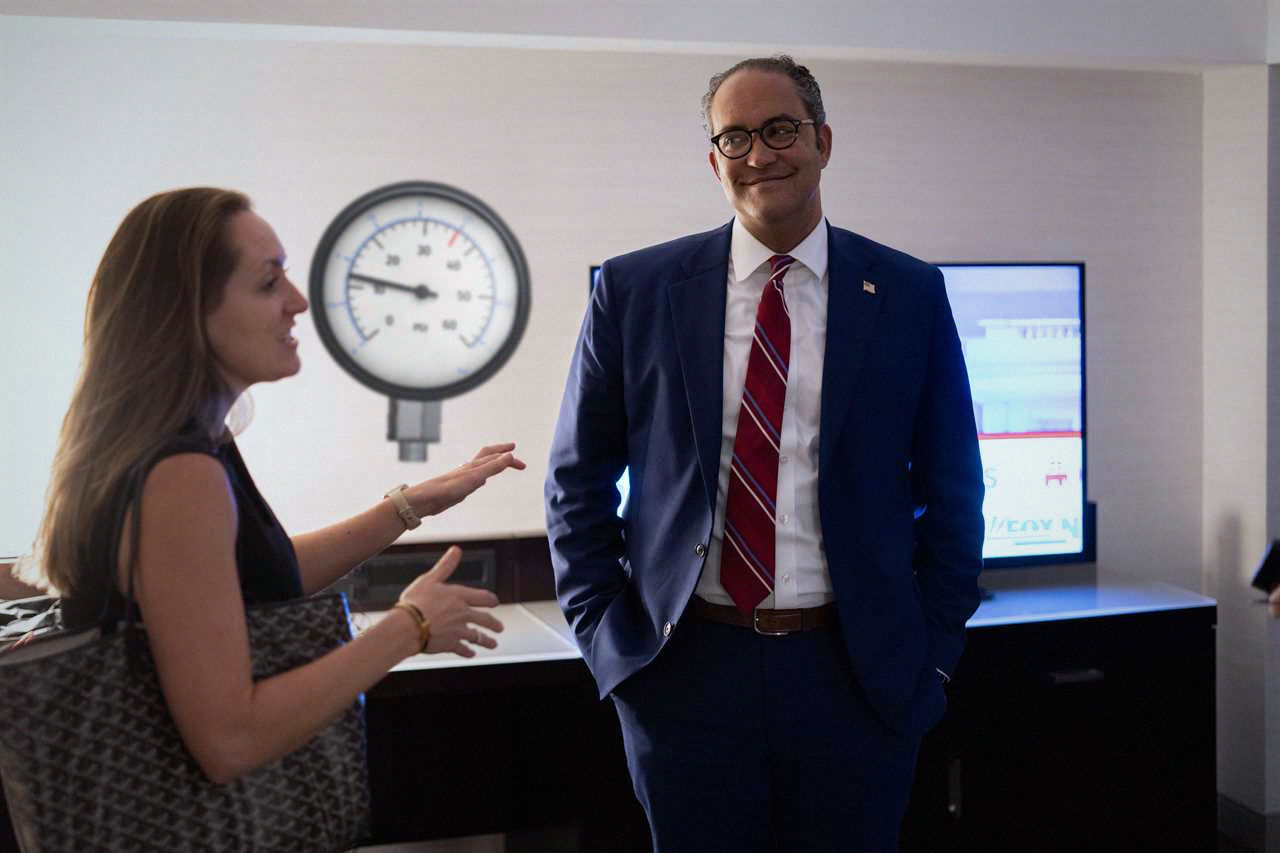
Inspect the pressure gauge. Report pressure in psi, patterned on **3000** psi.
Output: **12** psi
